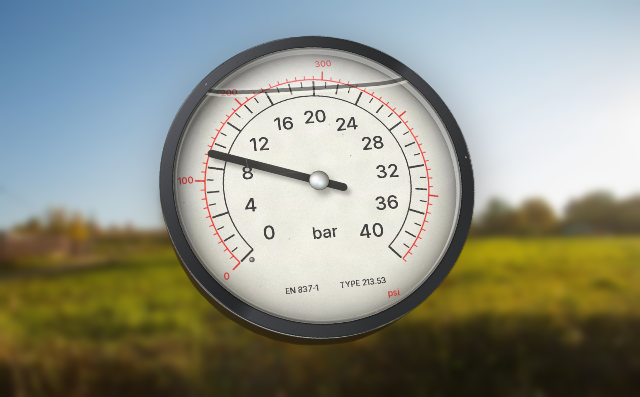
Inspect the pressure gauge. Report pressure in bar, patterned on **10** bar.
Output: **9** bar
